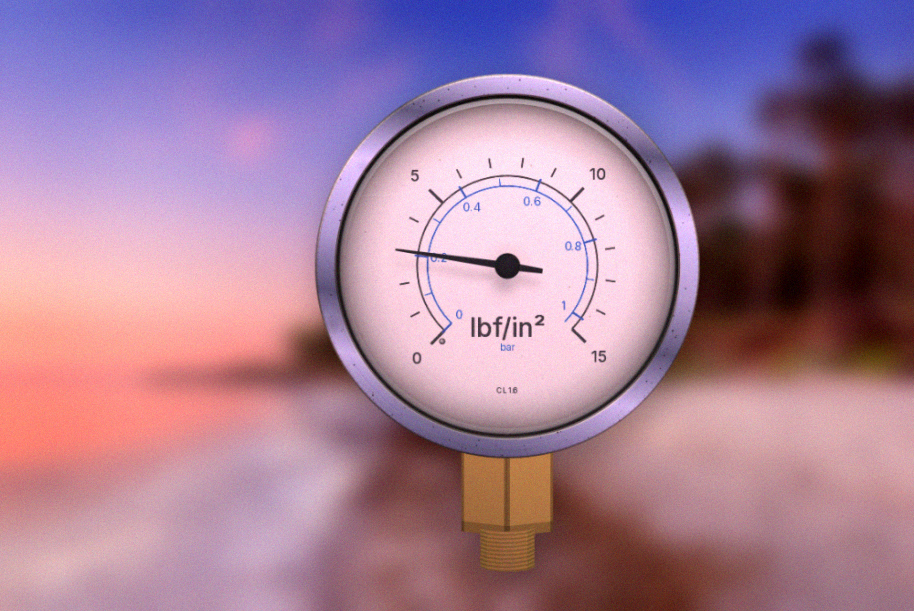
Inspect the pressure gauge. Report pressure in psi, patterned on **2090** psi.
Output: **3** psi
